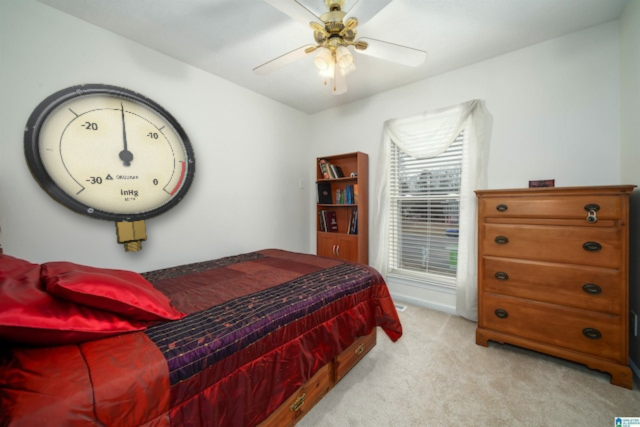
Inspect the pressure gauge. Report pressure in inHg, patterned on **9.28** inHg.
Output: **-15** inHg
